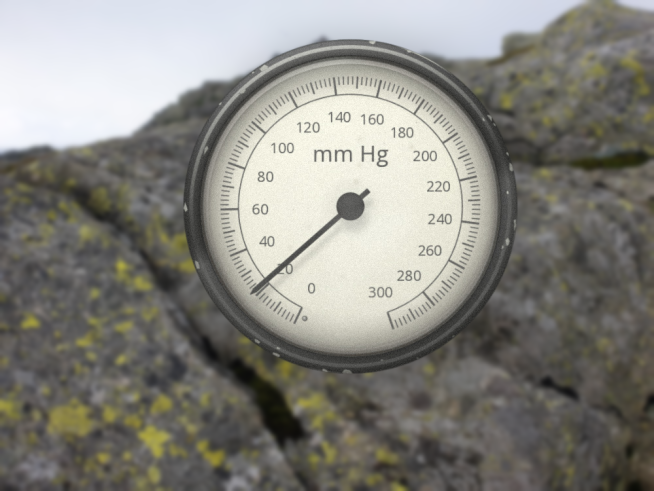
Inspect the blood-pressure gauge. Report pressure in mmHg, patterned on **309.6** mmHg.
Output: **22** mmHg
